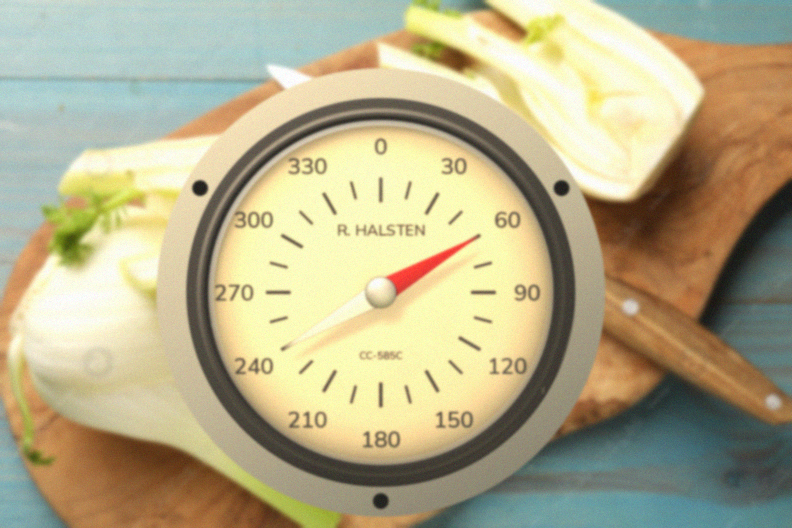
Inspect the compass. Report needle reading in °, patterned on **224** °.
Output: **60** °
